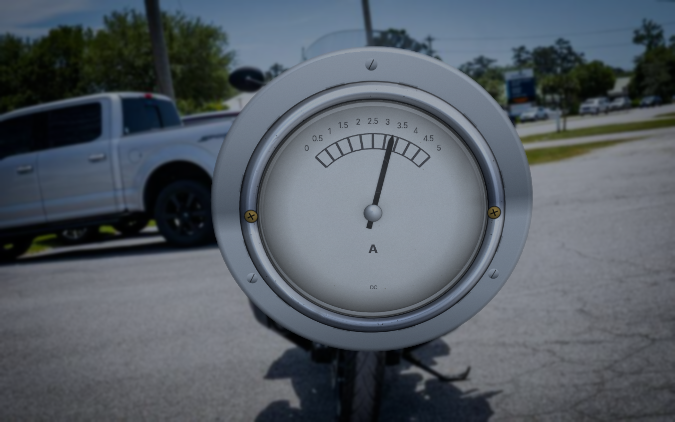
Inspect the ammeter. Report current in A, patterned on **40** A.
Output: **3.25** A
